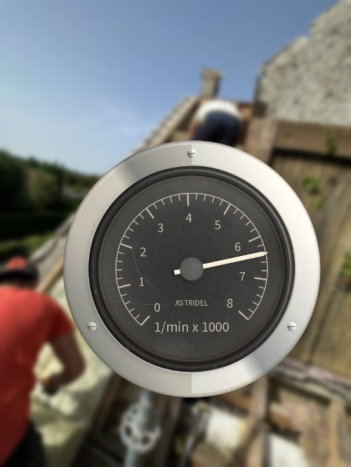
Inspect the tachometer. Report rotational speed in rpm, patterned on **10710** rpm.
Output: **6400** rpm
